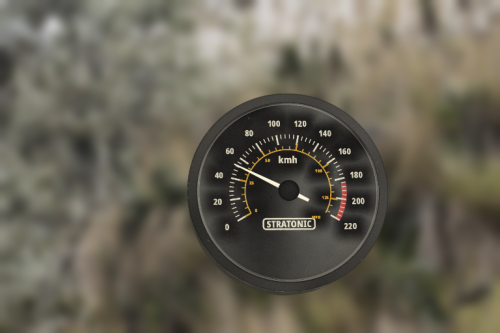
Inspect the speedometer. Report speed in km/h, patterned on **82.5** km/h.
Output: **52** km/h
